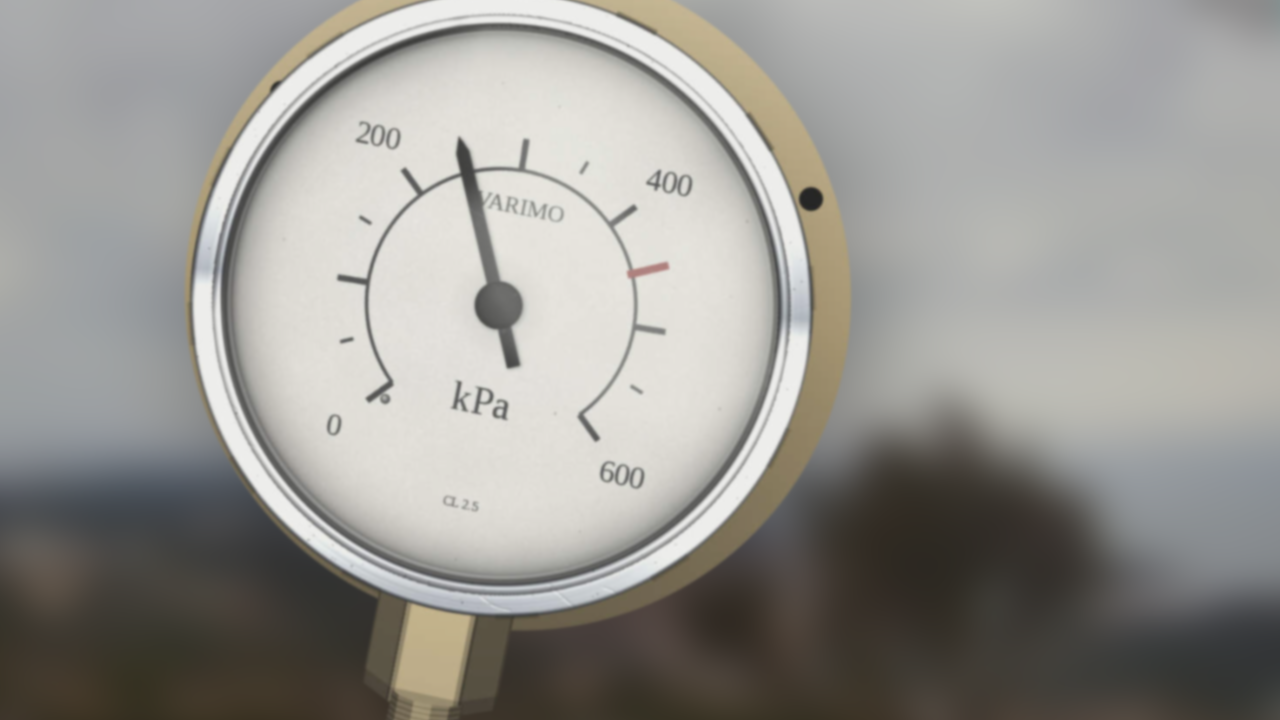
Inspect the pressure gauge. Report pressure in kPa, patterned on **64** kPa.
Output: **250** kPa
